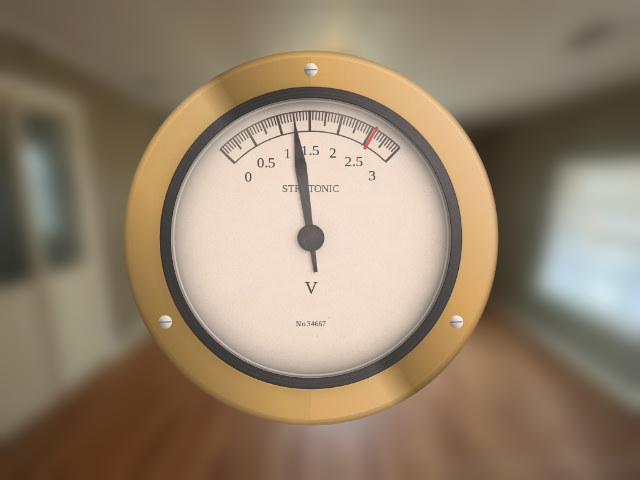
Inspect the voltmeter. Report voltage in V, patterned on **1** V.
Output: **1.25** V
